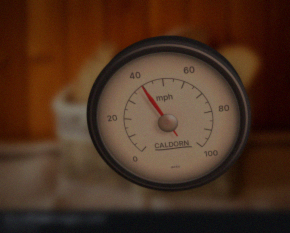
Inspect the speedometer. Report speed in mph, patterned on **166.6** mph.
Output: **40** mph
